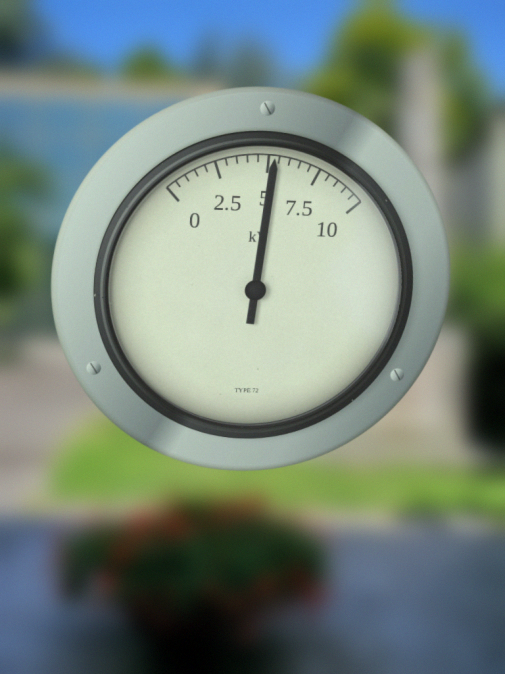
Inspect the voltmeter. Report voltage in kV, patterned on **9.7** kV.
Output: **5.25** kV
